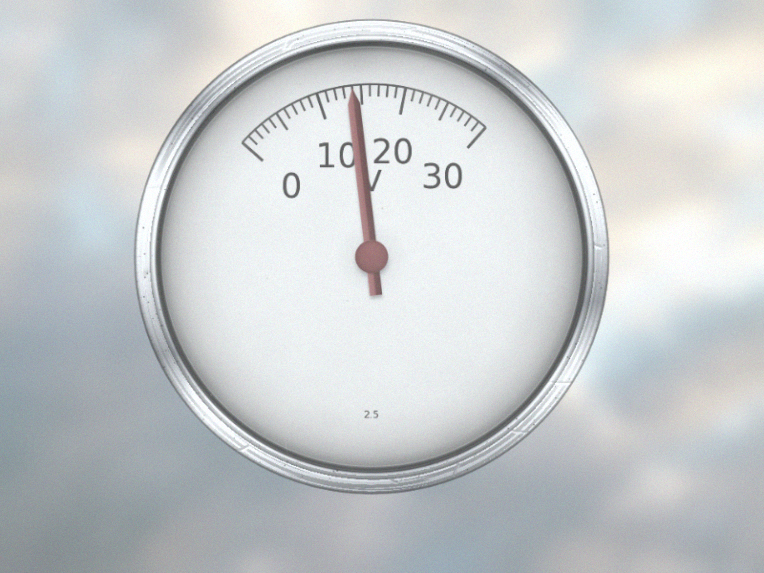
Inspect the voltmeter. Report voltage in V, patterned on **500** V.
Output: **14** V
